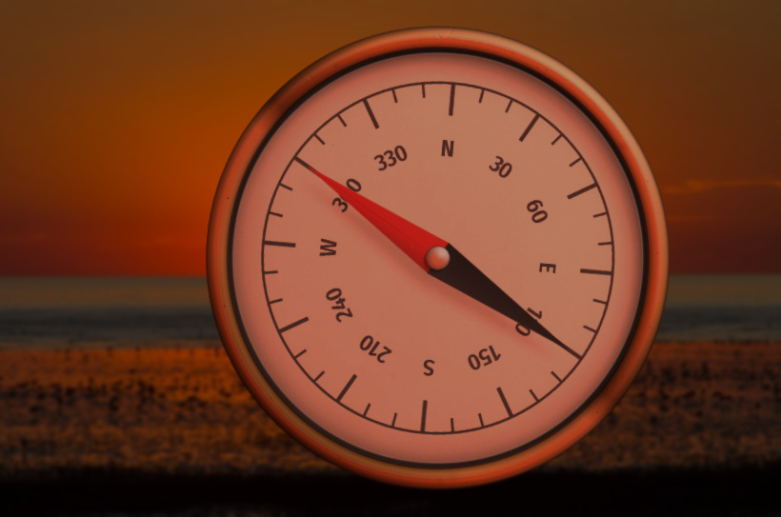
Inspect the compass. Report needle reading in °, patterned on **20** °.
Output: **300** °
